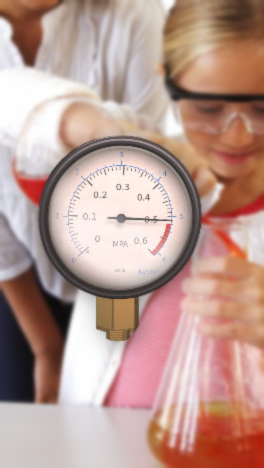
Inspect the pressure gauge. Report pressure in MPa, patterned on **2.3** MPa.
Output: **0.5** MPa
